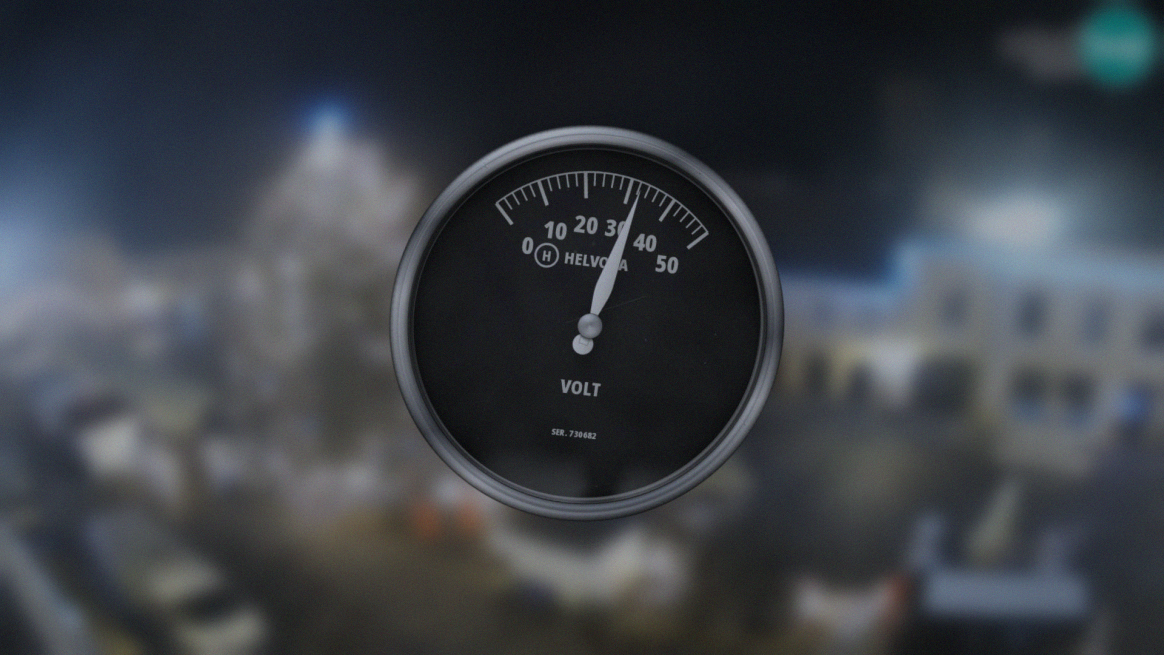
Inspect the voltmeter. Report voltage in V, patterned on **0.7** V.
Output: **32** V
